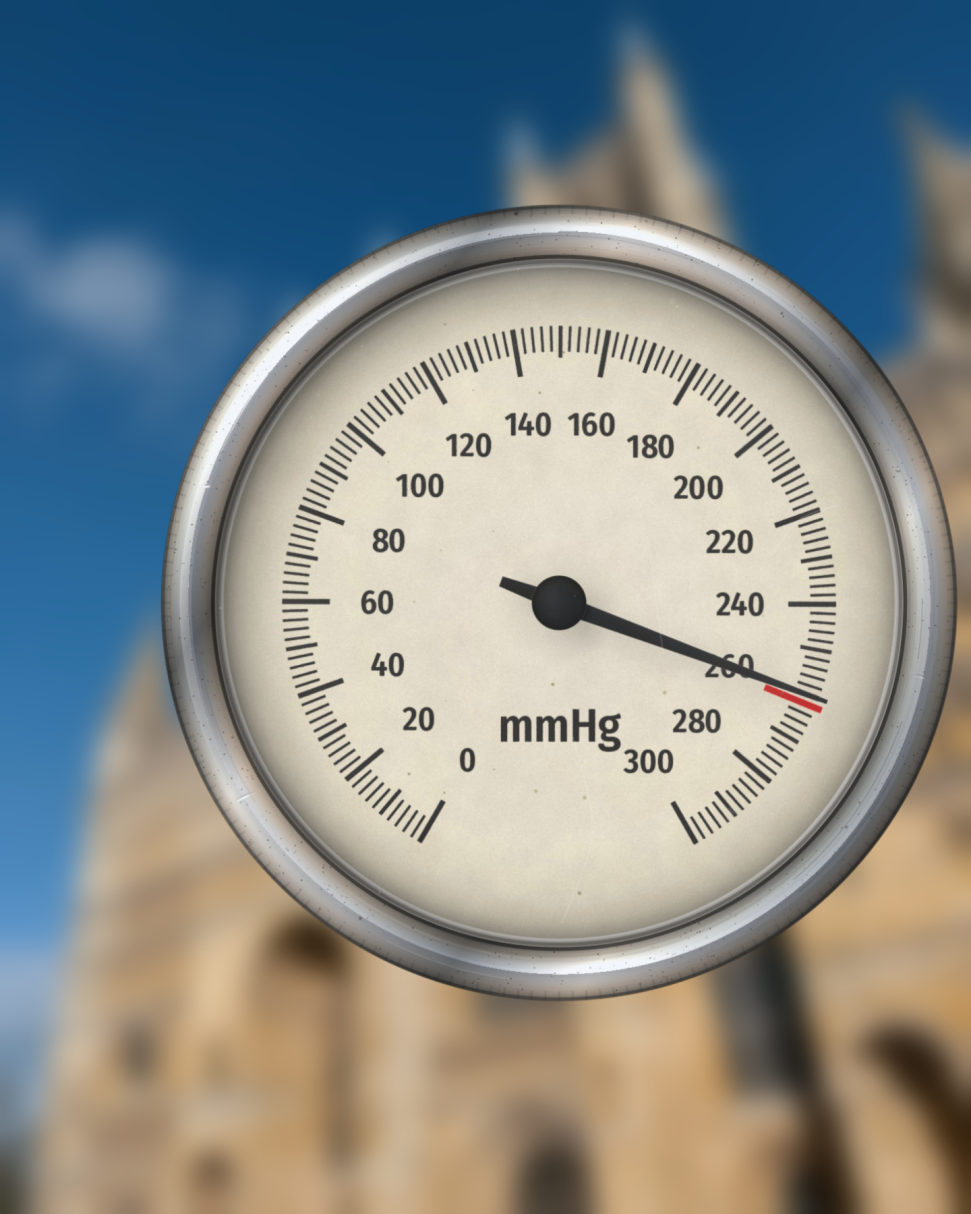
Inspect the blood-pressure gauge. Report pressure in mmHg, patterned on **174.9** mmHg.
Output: **260** mmHg
